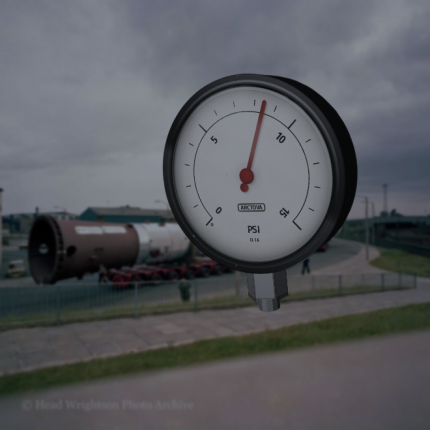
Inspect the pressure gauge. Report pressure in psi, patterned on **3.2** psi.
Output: **8.5** psi
